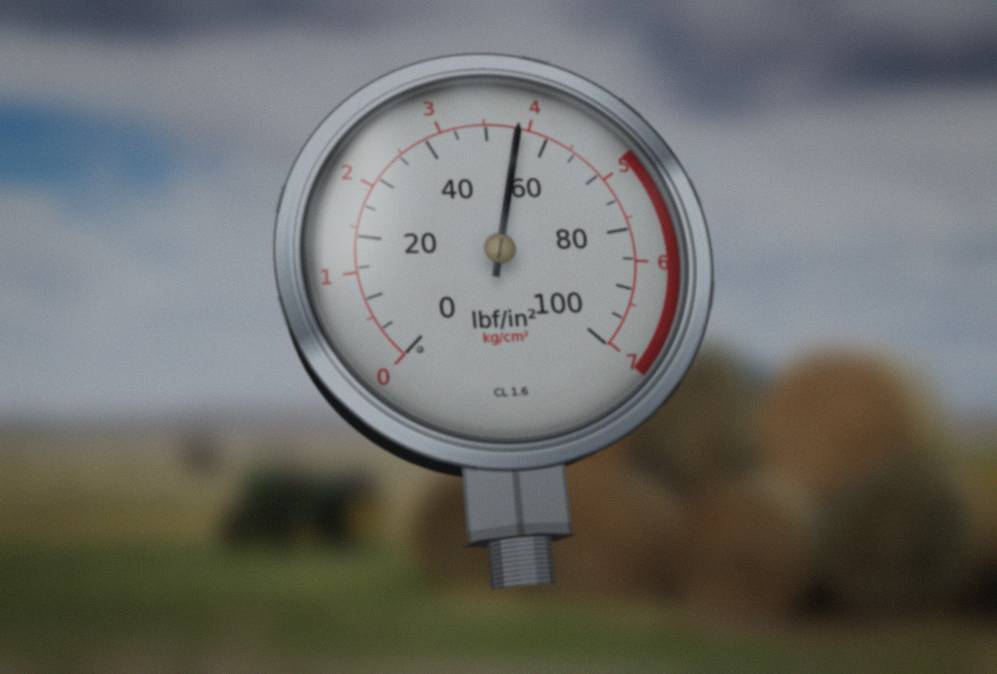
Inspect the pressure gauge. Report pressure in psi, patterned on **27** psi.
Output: **55** psi
